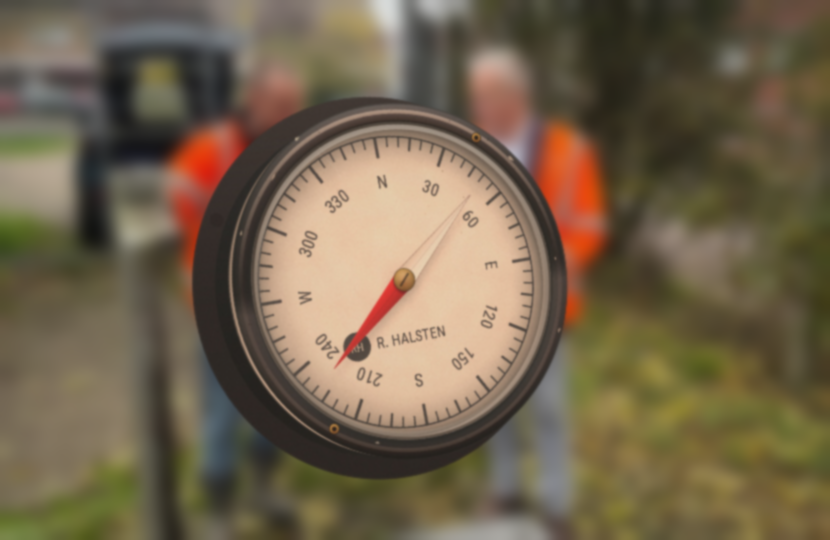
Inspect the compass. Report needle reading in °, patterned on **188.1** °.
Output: **230** °
